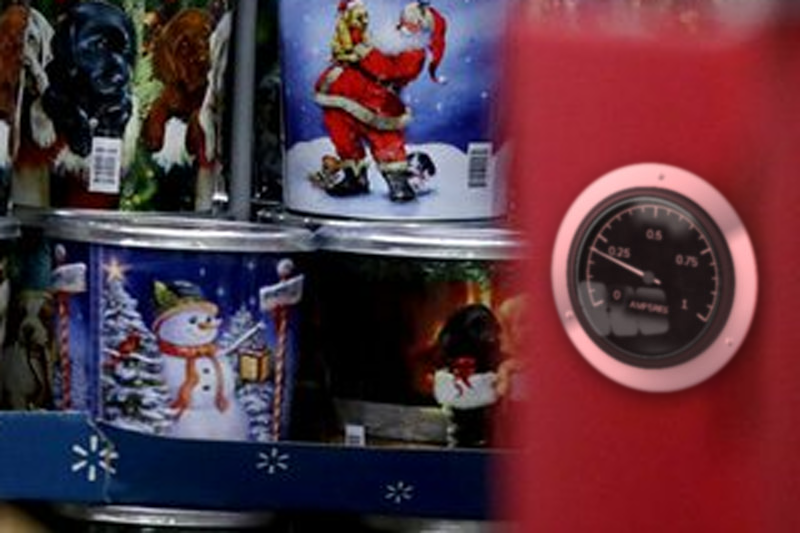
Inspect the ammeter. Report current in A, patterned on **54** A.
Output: **0.2** A
